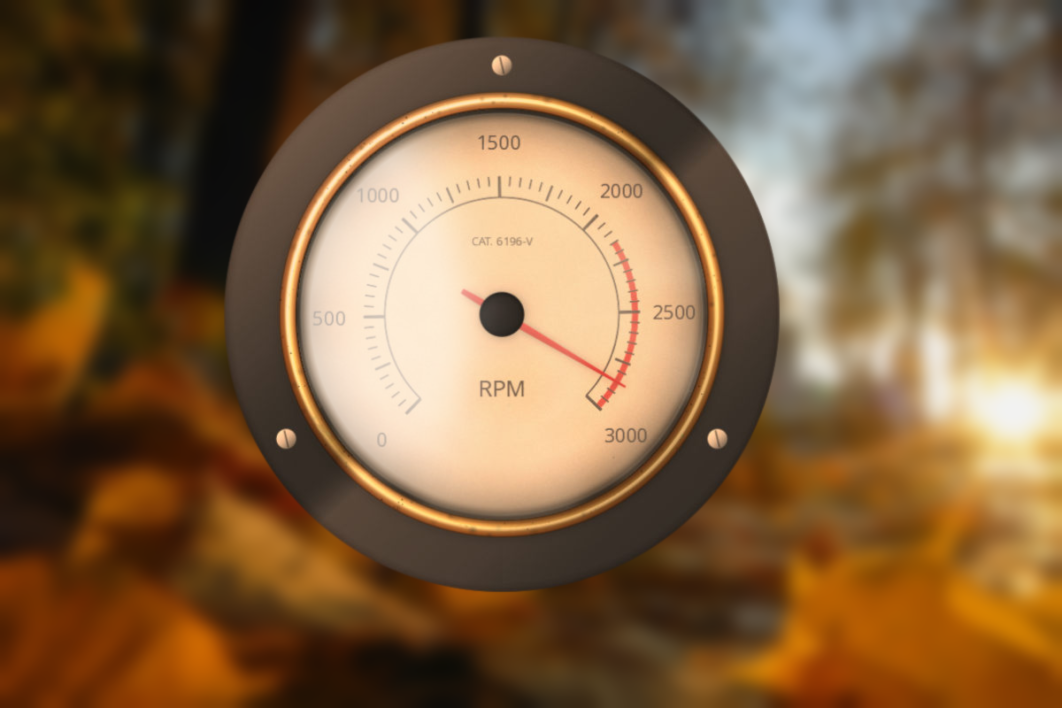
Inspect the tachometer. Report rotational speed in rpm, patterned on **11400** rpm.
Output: **2850** rpm
